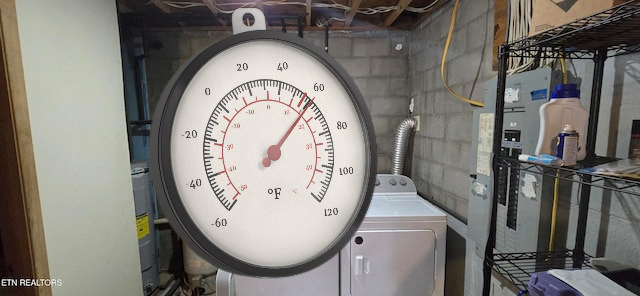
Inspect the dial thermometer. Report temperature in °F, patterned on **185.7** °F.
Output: **60** °F
